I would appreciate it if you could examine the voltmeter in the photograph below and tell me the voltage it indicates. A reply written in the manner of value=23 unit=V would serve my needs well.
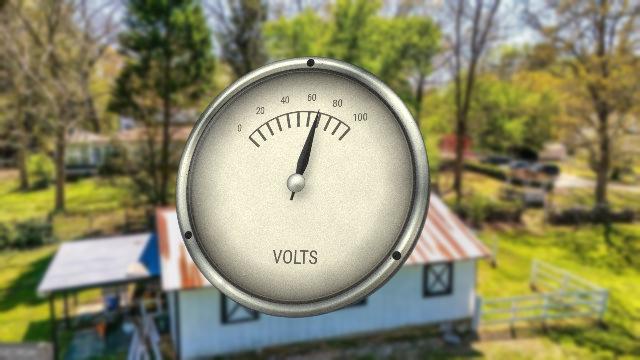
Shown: value=70 unit=V
